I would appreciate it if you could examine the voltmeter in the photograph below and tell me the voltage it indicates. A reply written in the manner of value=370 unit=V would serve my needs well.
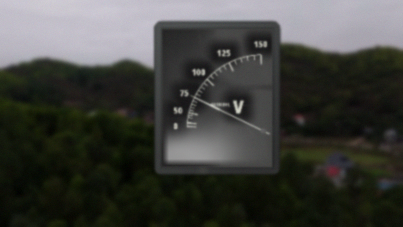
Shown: value=75 unit=V
